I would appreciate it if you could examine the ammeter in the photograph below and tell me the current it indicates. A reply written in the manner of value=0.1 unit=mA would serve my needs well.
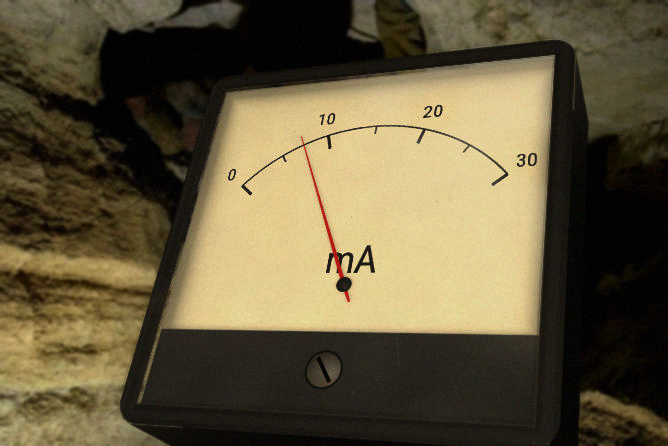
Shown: value=7.5 unit=mA
